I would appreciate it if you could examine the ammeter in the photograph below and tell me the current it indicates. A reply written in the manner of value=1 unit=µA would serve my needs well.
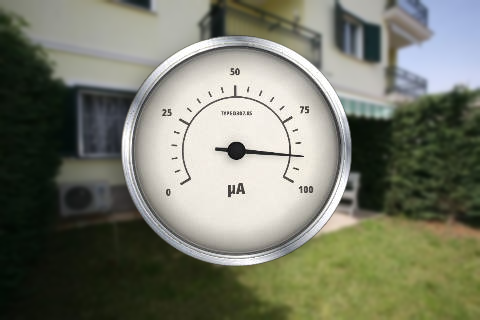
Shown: value=90 unit=µA
